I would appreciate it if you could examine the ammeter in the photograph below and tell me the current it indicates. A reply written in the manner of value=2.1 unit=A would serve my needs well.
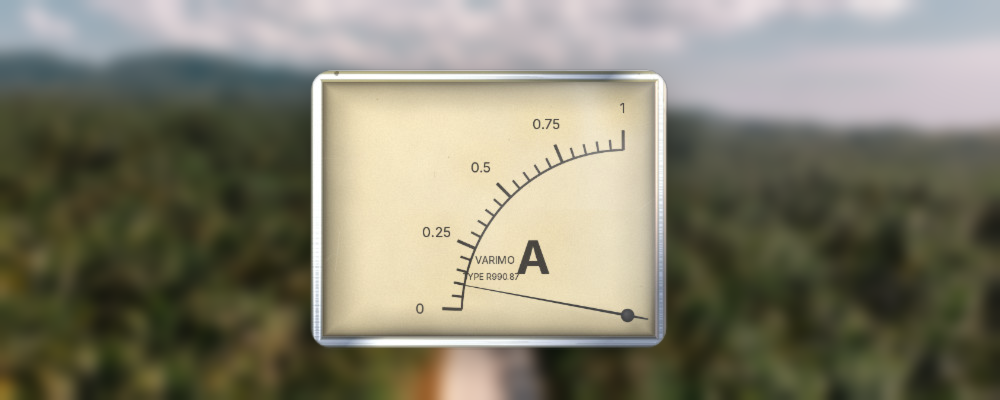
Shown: value=0.1 unit=A
